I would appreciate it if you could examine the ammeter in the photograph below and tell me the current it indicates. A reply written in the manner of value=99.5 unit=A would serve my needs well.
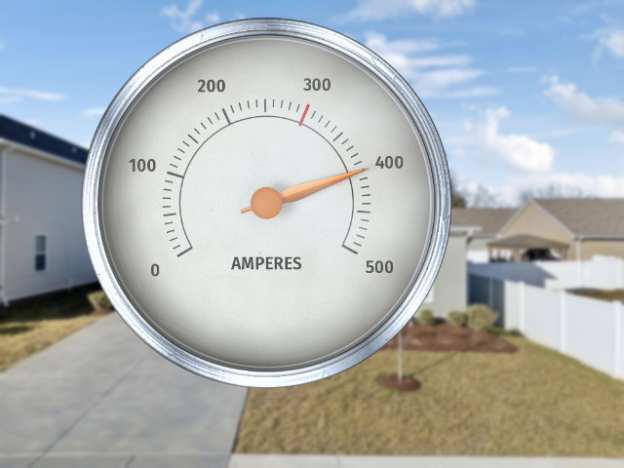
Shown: value=400 unit=A
